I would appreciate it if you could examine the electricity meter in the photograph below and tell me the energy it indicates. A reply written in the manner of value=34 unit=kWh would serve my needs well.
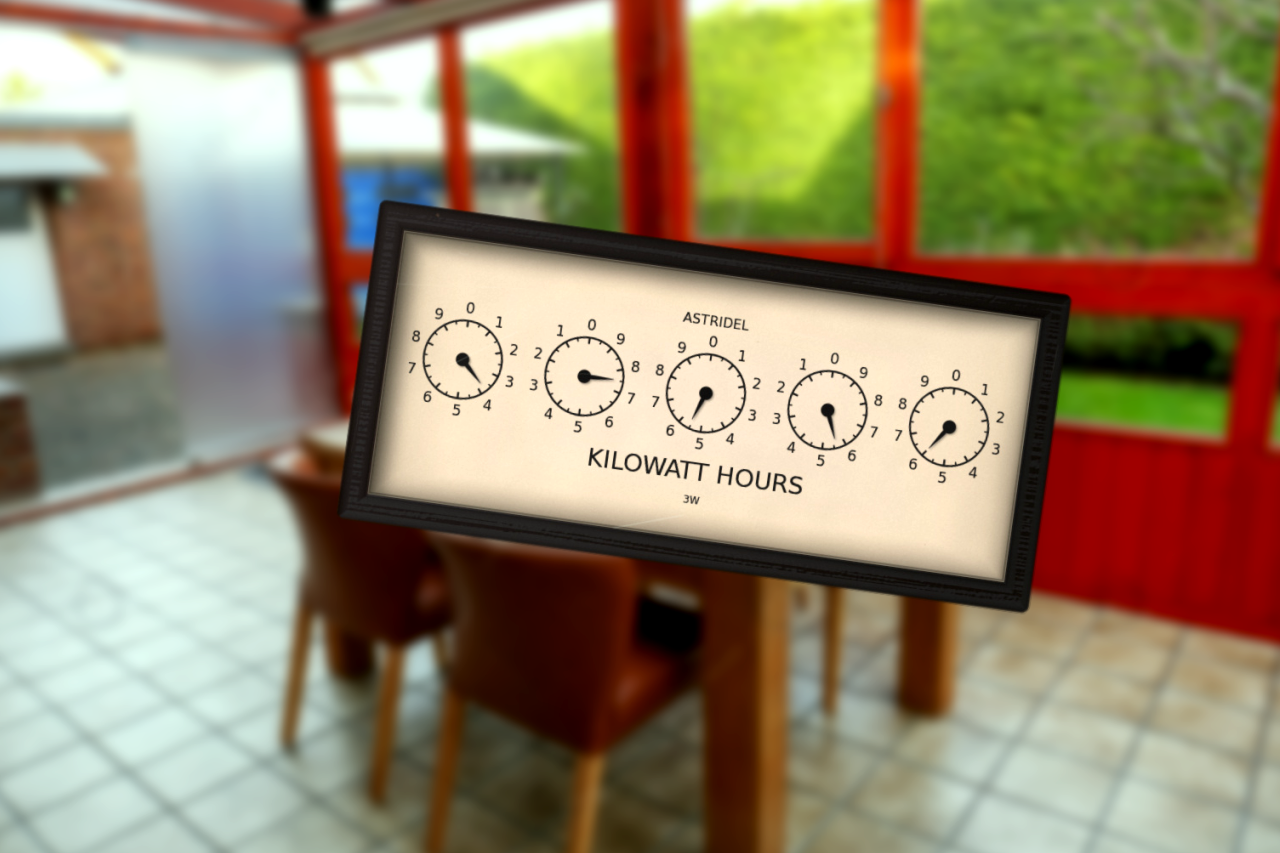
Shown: value=37556 unit=kWh
